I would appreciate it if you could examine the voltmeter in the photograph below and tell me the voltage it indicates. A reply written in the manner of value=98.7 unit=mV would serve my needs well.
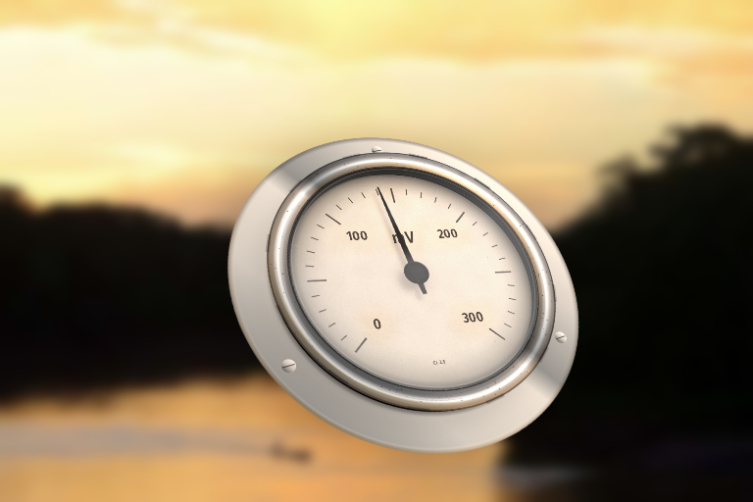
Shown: value=140 unit=mV
